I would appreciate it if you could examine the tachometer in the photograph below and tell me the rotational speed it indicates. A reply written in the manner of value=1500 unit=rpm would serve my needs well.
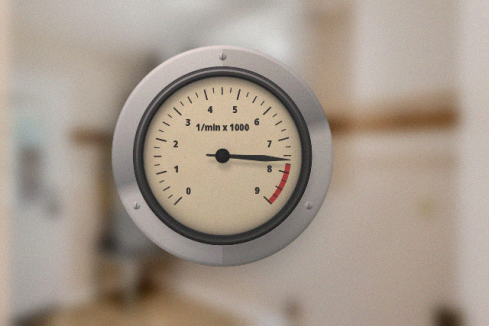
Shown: value=7625 unit=rpm
